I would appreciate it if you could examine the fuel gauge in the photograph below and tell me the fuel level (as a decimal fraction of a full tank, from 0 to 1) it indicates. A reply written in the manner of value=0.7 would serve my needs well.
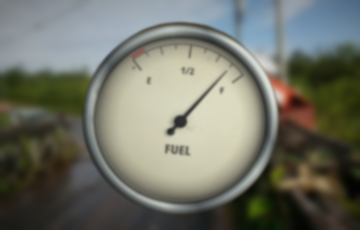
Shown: value=0.875
